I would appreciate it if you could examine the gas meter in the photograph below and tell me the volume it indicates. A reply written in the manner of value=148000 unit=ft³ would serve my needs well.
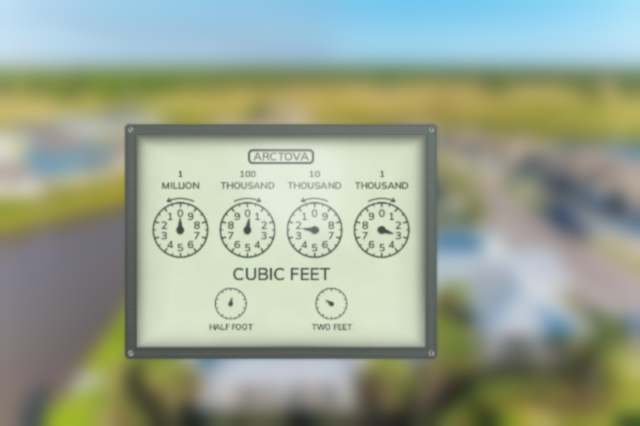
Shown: value=2300 unit=ft³
